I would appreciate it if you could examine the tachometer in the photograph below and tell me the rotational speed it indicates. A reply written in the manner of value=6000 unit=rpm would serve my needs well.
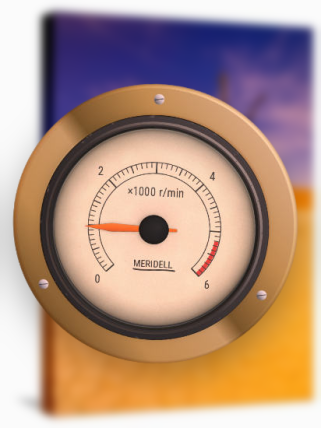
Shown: value=1000 unit=rpm
